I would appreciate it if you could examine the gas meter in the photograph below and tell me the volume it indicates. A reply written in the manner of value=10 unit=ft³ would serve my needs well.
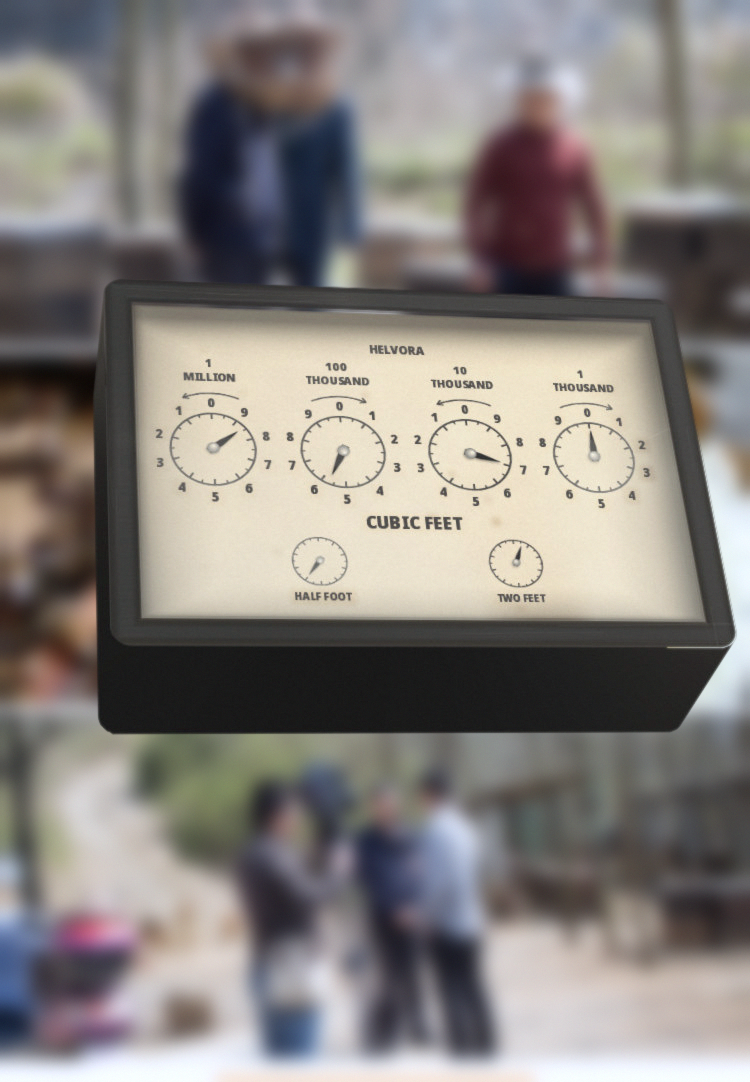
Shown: value=857000 unit=ft³
